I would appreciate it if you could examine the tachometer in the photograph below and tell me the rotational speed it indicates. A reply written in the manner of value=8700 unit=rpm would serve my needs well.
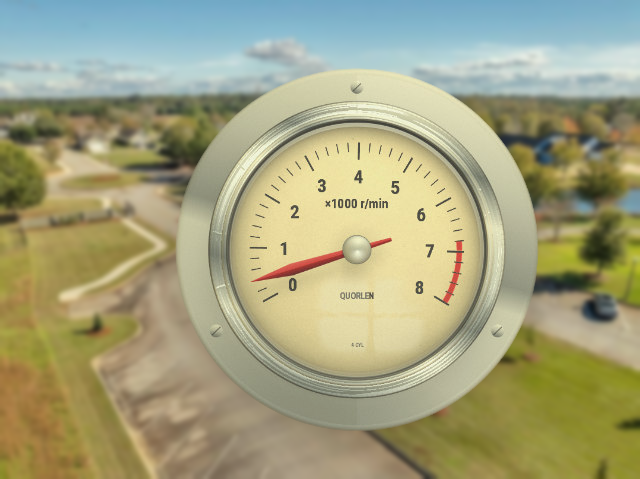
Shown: value=400 unit=rpm
